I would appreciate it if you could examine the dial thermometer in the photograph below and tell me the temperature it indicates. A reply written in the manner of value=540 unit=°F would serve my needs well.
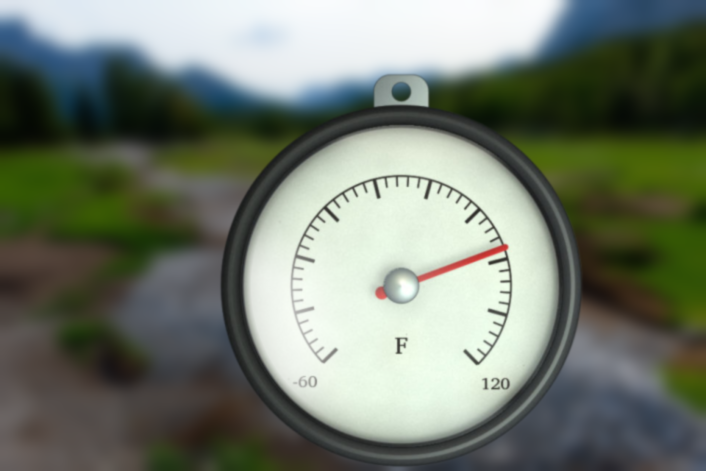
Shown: value=76 unit=°F
